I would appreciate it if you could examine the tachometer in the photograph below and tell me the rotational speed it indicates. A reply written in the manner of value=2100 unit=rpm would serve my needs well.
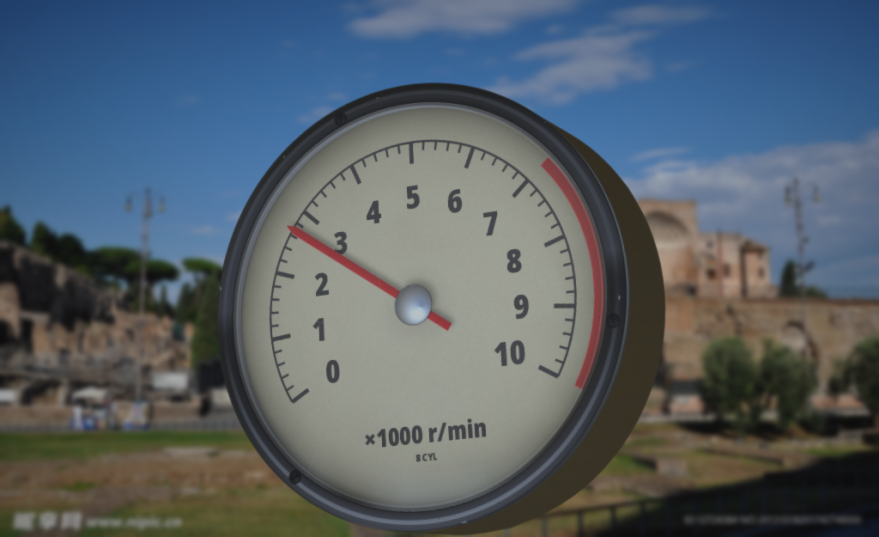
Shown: value=2700 unit=rpm
